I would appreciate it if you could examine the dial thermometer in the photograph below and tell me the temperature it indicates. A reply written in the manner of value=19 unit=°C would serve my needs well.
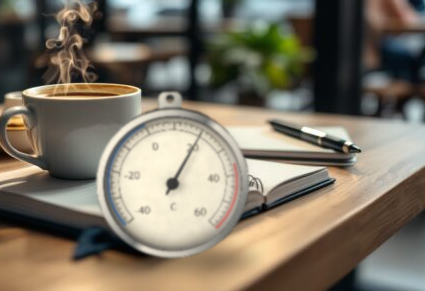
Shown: value=20 unit=°C
